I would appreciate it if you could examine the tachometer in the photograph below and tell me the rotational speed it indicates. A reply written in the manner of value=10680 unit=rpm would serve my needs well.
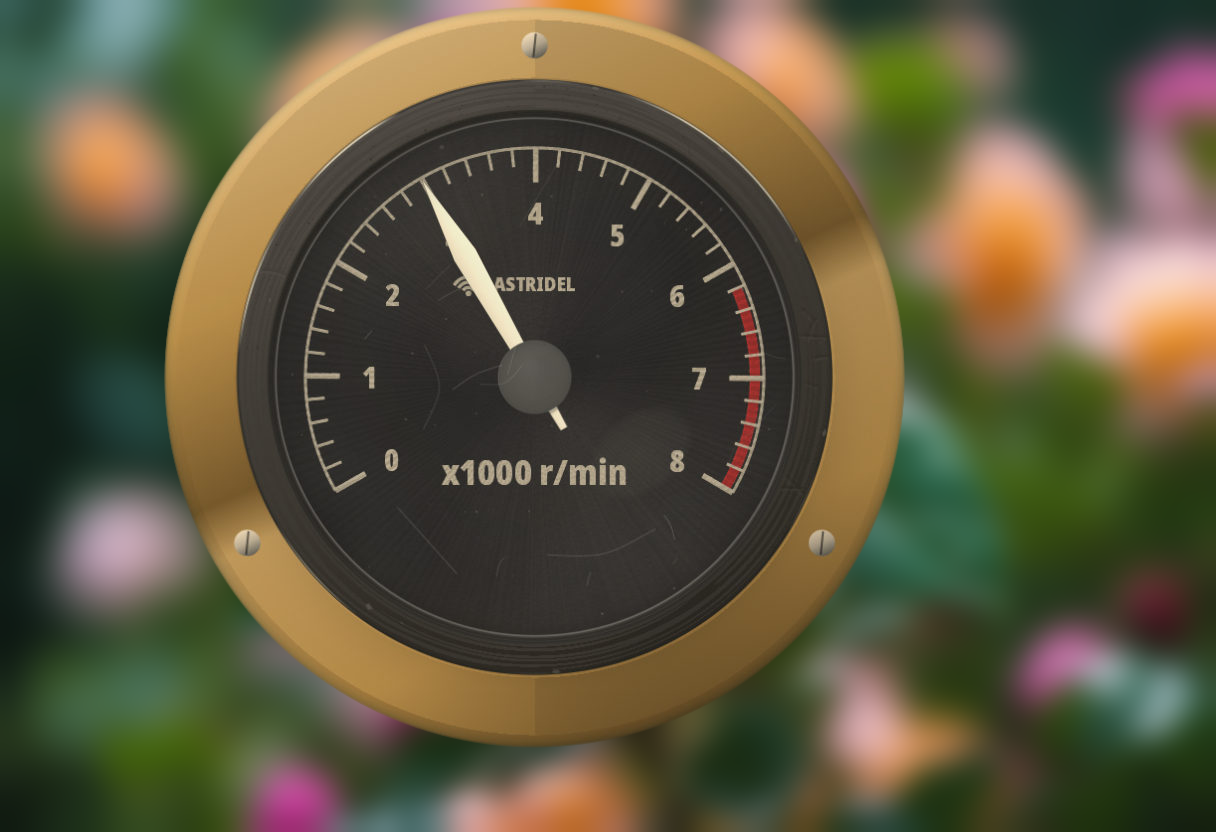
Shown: value=3000 unit=rpm
